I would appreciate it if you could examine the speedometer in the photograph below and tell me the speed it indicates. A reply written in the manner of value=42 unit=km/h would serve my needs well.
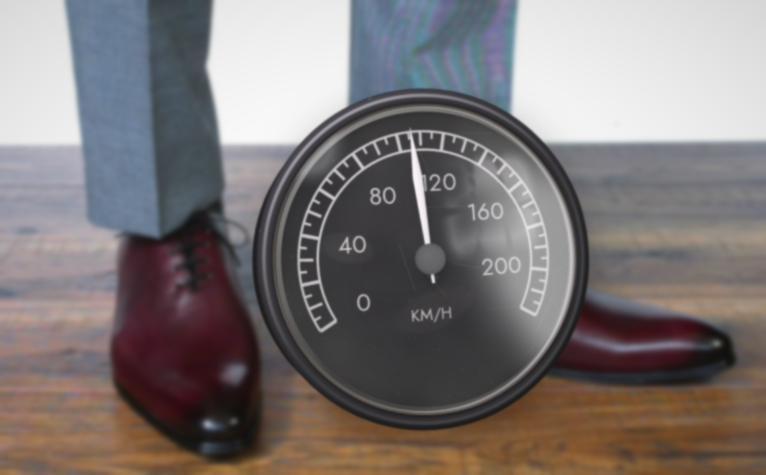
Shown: value=105 unit=km/h
